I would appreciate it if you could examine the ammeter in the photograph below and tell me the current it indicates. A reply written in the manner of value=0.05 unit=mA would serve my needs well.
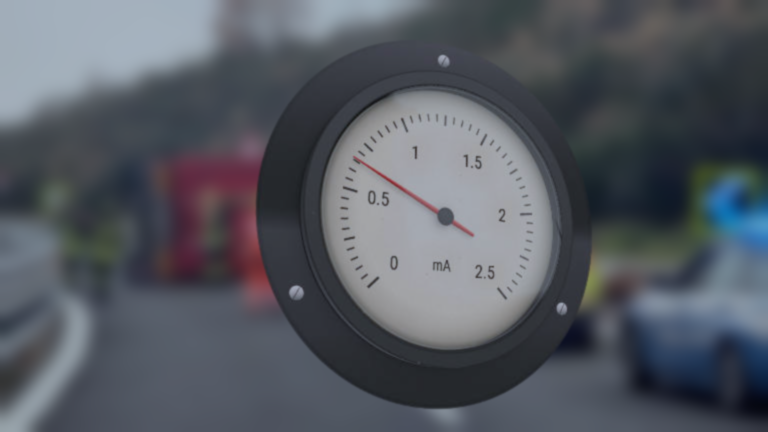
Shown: value=0.65 unit=mA
